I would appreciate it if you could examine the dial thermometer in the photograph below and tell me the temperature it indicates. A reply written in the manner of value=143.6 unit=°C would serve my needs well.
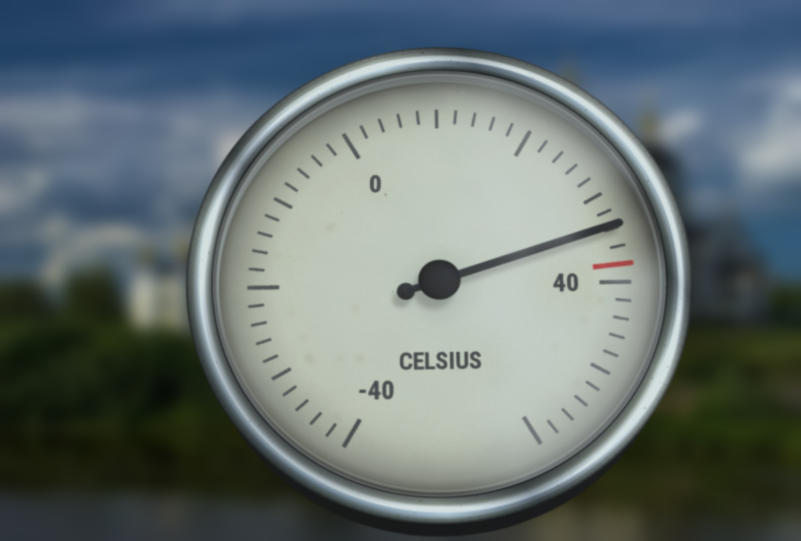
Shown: value=34 unit=°C
